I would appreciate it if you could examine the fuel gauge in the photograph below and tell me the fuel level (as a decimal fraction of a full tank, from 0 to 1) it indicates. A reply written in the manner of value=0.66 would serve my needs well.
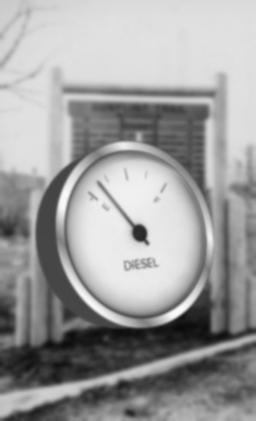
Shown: value=0.125
